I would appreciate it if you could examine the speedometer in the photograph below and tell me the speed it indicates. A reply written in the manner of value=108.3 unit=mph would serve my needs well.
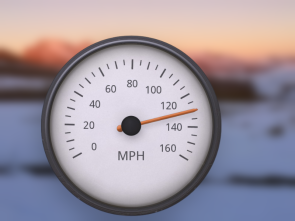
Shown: value=130 unit=mph
